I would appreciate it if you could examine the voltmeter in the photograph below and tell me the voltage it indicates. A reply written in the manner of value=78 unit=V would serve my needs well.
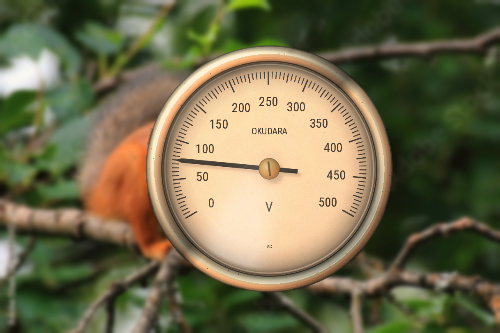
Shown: value=75 unit=V
